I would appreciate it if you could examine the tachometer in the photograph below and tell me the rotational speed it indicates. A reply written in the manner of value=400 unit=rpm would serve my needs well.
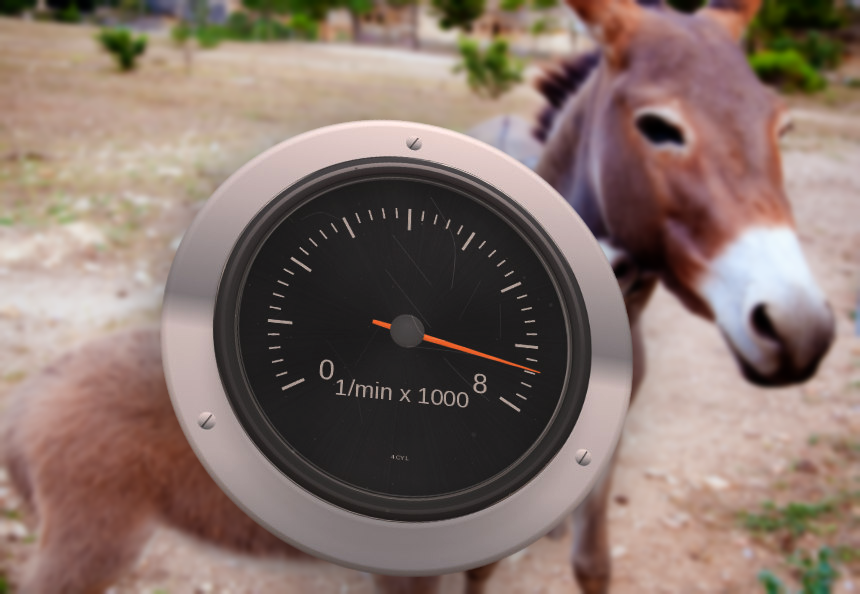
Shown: value=7400 unit=rpm
